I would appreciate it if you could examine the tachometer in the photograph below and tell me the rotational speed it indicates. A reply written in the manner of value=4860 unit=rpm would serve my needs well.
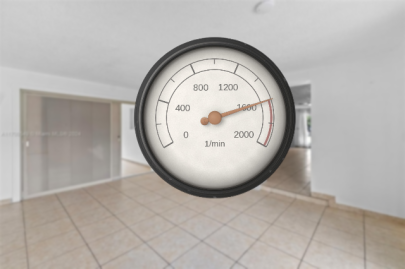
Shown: value=1600 unit=rpm
